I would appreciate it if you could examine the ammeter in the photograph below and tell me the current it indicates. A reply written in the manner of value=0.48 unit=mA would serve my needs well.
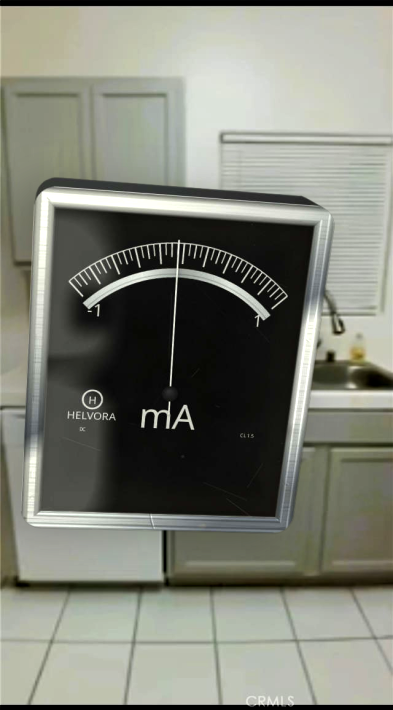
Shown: value=-0.05 unit=mA
